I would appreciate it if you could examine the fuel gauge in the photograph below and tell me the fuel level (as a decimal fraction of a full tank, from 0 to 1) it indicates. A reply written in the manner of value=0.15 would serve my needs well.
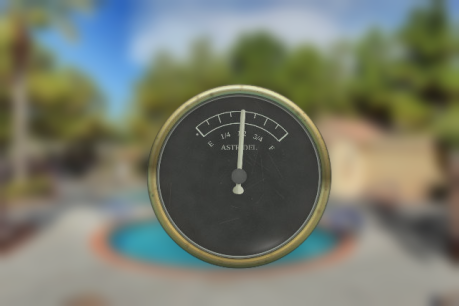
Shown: value=0.5
